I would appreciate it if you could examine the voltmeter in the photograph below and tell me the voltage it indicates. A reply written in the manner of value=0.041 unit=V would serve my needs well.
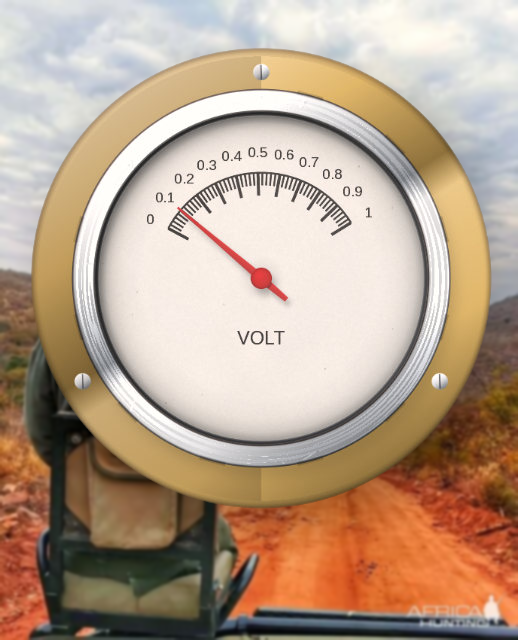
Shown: value=0.1 unit=V
